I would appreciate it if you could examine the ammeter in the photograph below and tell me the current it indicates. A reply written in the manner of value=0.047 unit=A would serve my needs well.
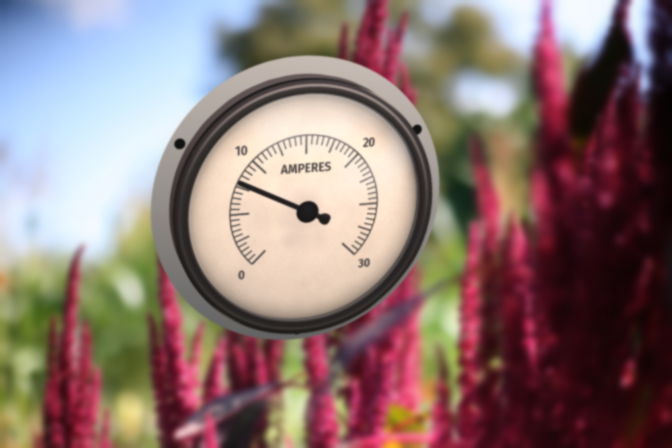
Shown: value=8 unit=A
